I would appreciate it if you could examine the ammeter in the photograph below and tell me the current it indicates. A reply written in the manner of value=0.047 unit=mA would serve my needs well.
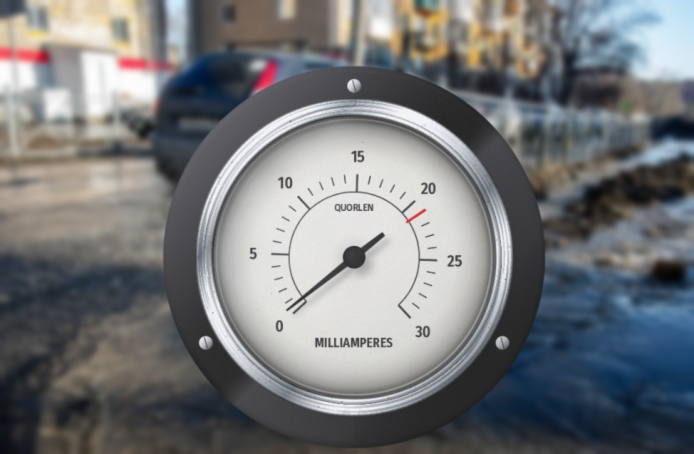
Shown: value=0.5 unit=mA
